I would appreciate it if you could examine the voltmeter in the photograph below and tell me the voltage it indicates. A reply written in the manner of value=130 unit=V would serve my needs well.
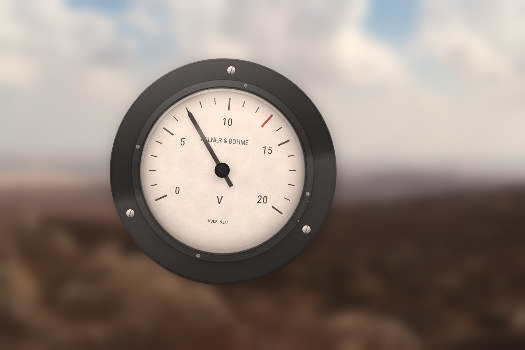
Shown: value=7 unit=V
